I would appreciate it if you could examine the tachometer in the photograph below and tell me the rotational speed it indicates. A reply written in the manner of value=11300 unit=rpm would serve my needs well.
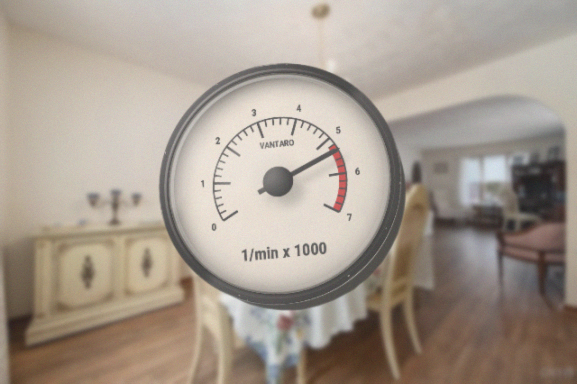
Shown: value=5400 unit=rpm
